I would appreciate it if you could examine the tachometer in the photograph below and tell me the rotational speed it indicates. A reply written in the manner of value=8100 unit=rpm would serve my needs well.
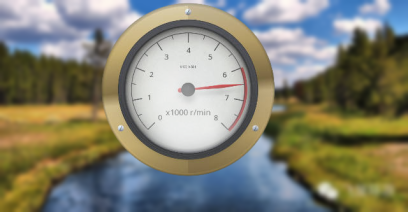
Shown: value=6500 unit=rpm
